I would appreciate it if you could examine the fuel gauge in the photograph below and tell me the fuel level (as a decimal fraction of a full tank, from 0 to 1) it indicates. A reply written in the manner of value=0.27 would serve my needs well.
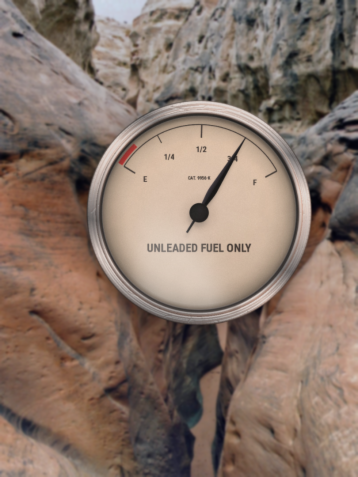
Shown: value=0.75
